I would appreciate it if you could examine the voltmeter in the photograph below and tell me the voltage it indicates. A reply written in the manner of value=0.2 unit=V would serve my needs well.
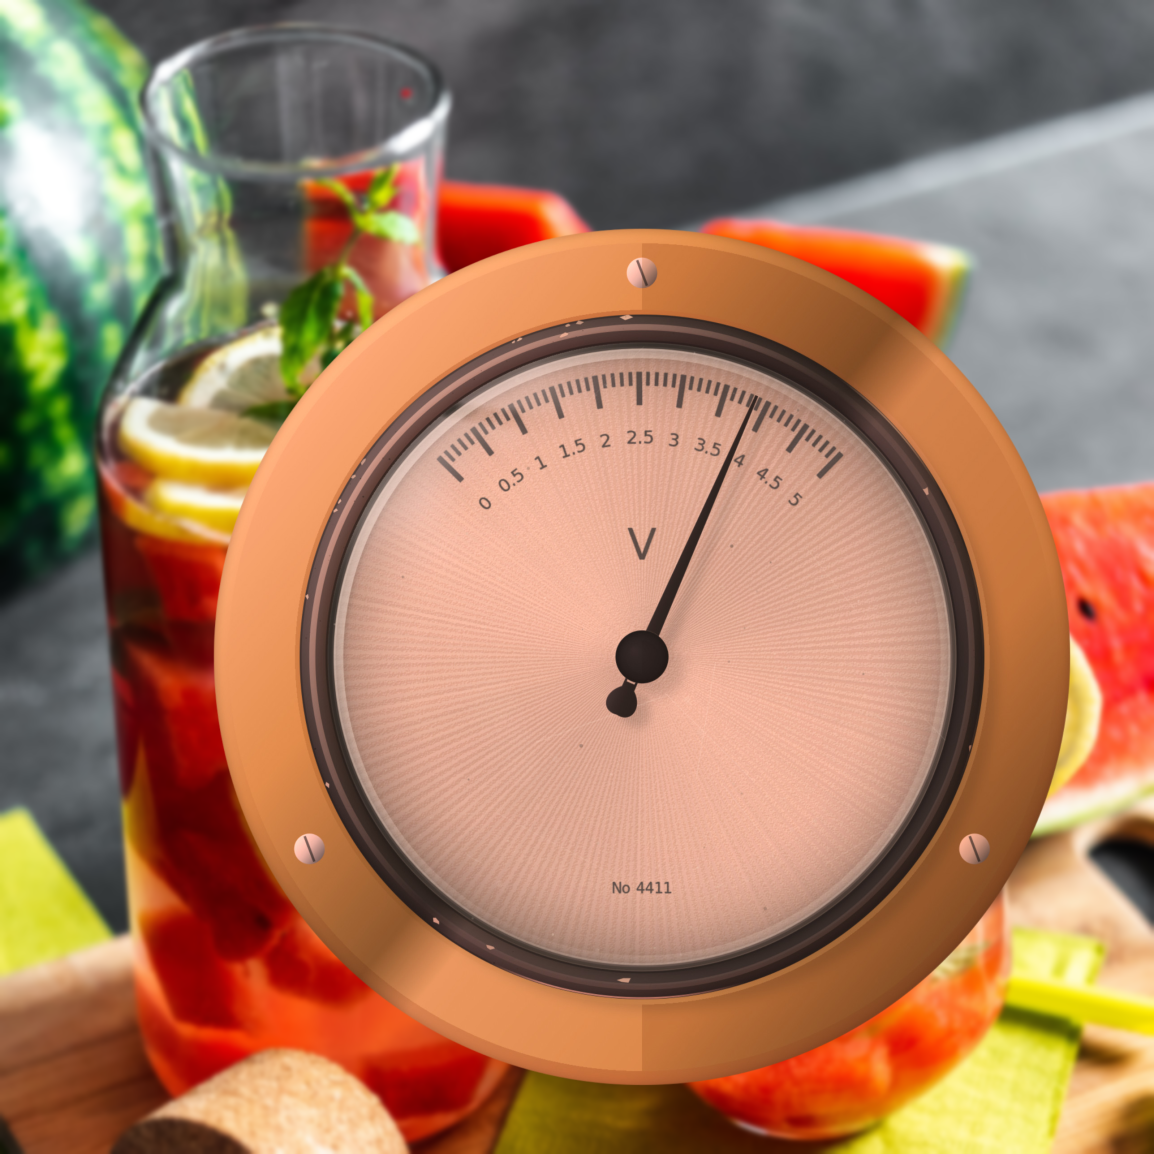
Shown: value=3.85 unit=V
